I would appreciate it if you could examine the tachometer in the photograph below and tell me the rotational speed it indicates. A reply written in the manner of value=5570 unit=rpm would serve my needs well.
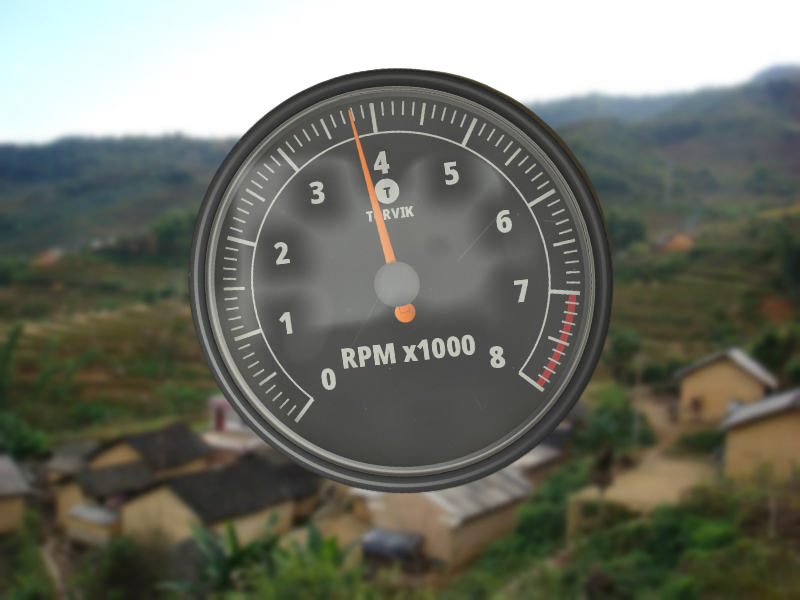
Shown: value=3800 unit=rpm
